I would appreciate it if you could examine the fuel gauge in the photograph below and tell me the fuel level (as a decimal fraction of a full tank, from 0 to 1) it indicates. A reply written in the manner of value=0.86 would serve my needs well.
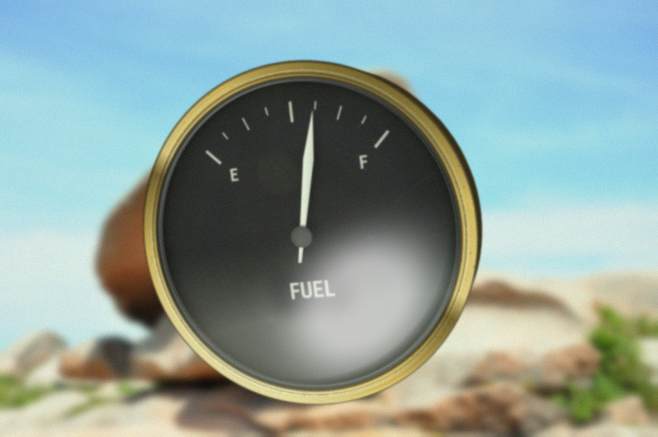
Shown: value=0.625
